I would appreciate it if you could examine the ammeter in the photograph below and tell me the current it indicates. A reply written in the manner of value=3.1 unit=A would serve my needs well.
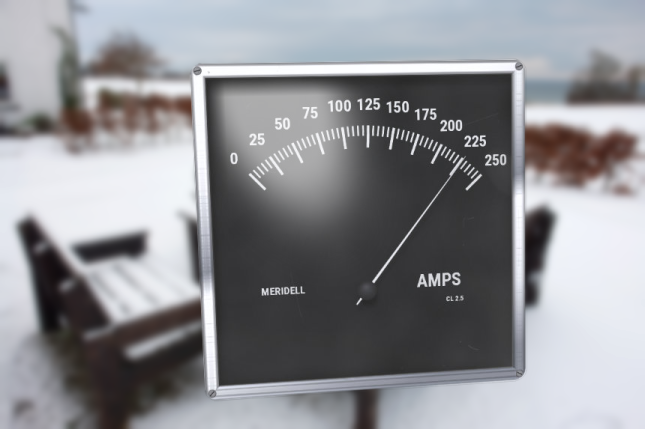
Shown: value=225 unit=A
